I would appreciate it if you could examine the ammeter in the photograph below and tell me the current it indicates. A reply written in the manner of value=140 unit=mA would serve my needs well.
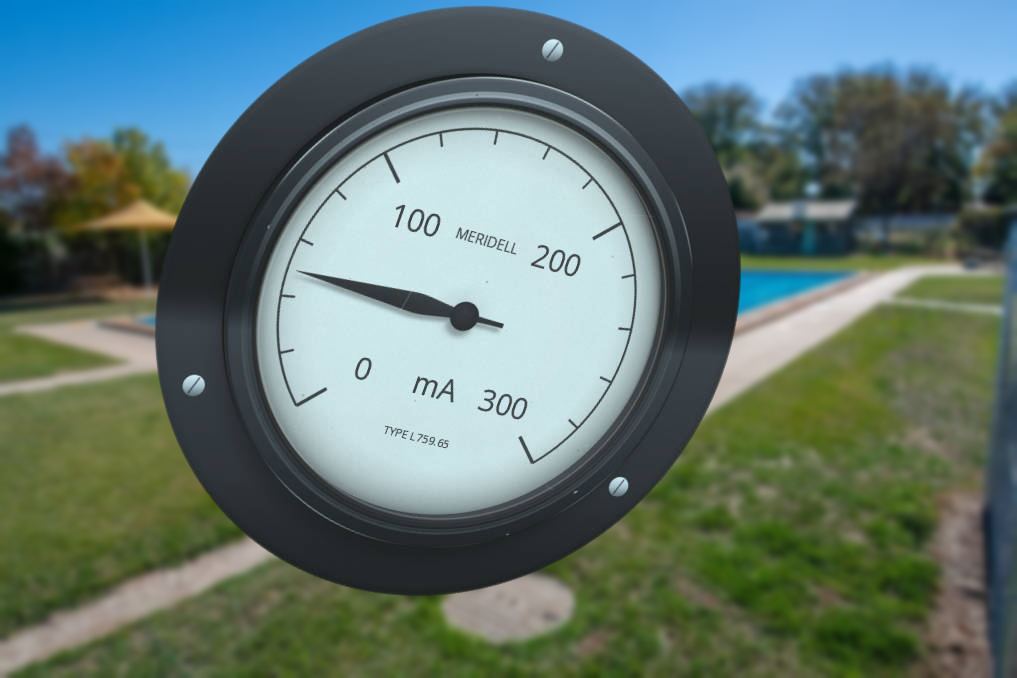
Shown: value=50 unit=mA
